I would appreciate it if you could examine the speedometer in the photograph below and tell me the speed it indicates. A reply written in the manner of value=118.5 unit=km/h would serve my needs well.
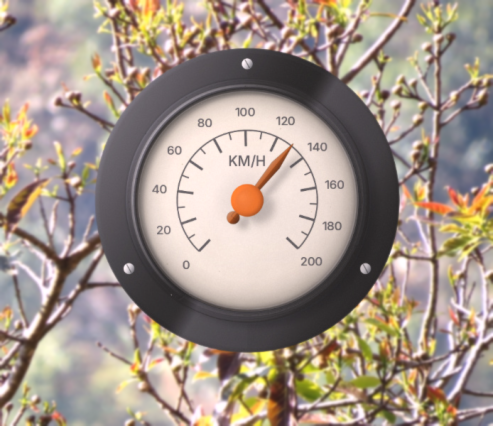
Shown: value=130 unit=km/h
